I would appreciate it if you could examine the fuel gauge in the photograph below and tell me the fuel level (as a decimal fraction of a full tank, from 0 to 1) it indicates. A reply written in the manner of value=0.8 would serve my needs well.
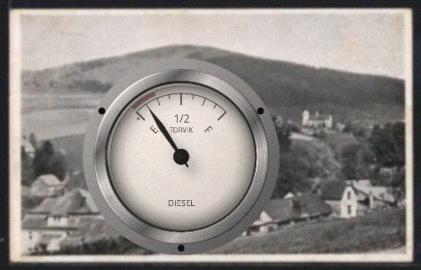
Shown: value=0.125
